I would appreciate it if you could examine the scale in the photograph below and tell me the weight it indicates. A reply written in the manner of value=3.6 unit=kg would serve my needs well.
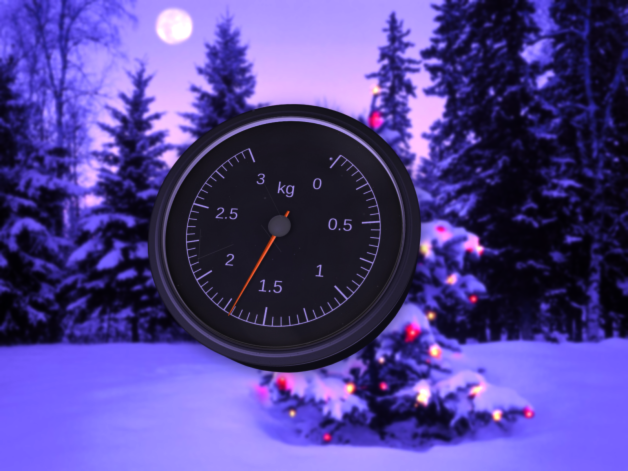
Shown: value=1.7 unit=kg
